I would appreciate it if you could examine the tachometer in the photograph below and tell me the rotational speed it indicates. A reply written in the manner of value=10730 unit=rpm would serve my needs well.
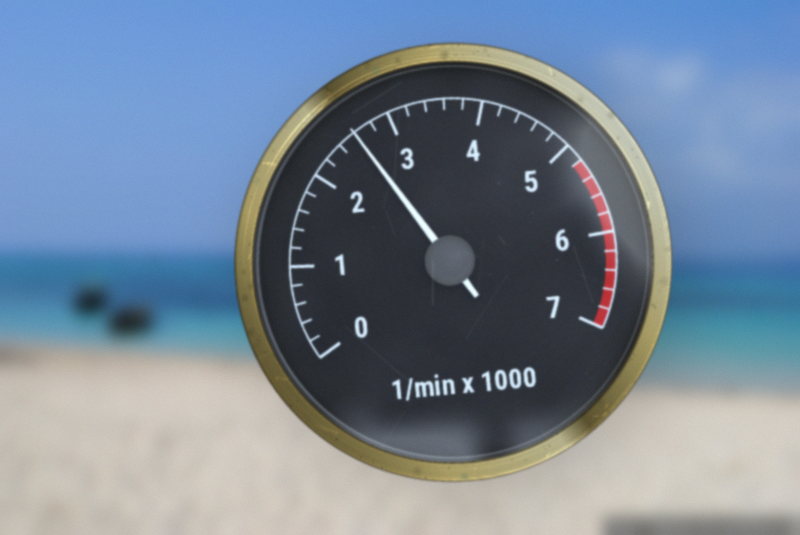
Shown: value=2600 unit=rpm
